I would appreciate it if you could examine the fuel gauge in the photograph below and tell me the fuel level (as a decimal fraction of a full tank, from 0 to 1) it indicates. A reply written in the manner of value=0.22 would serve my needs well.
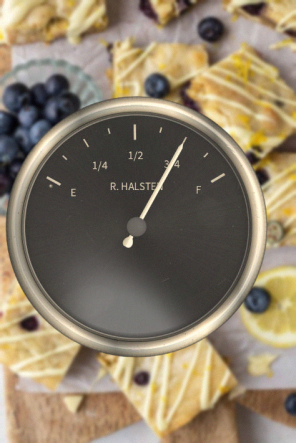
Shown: value=0.75
